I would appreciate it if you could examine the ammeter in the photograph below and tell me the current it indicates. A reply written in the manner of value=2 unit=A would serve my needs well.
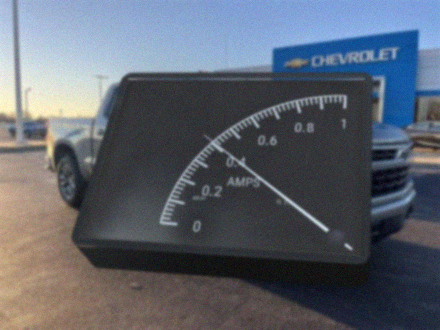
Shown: value=0.4 unit=A
